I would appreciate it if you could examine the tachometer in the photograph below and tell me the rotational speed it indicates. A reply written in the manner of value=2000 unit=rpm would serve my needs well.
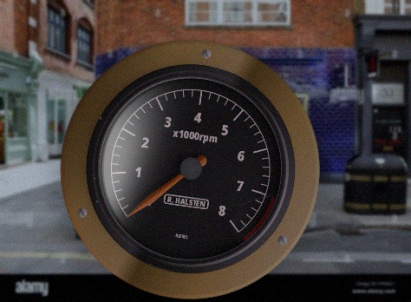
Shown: value=0 unit=rpm
